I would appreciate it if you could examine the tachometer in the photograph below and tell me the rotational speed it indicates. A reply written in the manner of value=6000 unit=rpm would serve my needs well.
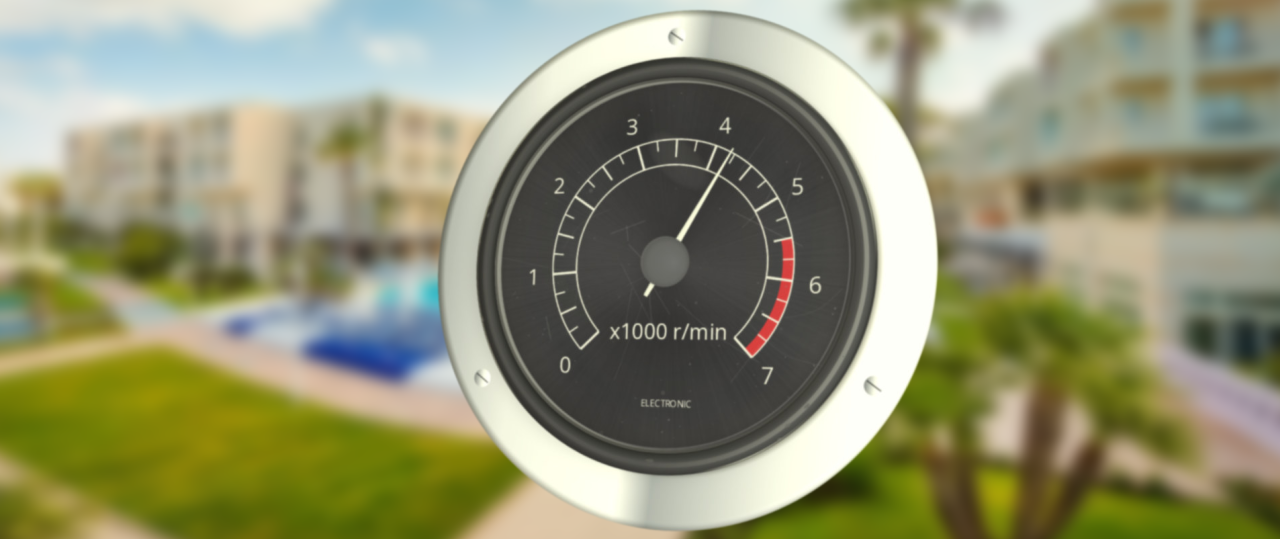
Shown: value=4250 unit=rpm
